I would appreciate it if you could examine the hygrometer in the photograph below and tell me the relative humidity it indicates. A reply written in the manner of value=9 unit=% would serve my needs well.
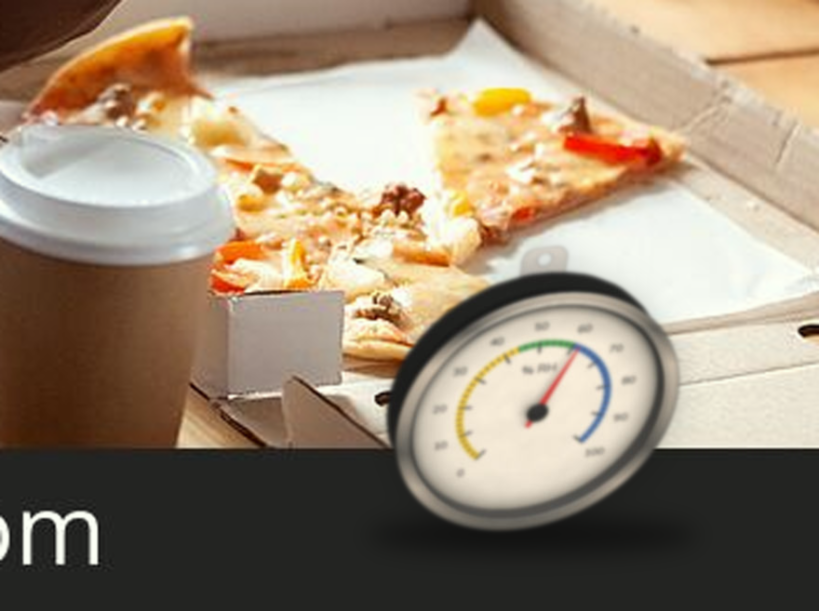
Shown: value=60 unit=%
